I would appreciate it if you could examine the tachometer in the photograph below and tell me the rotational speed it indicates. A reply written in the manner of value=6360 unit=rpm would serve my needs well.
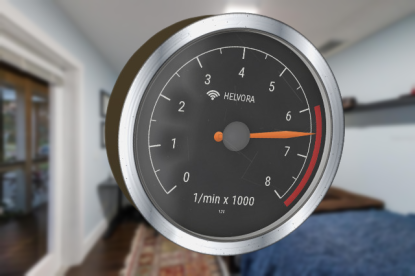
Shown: value=6500 unit=rpm
